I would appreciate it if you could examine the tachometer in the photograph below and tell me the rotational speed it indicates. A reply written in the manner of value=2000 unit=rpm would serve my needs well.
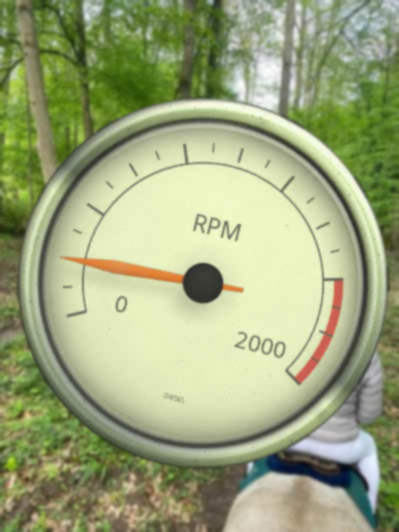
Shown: value=200 unit=rpm
